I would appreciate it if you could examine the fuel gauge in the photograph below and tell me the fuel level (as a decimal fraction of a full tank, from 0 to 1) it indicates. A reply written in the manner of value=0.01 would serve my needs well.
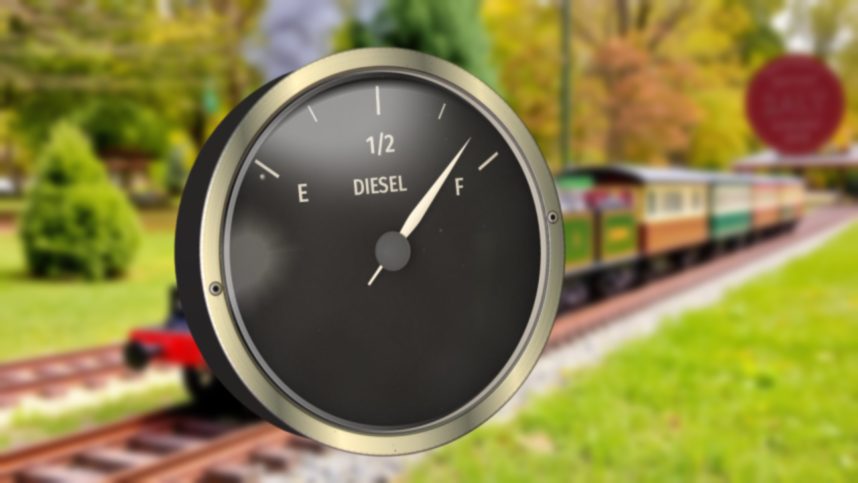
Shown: value=0.875
